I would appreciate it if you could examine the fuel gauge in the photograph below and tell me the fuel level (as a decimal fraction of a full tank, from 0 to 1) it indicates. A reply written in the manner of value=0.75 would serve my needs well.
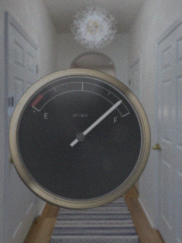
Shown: value=0.875
